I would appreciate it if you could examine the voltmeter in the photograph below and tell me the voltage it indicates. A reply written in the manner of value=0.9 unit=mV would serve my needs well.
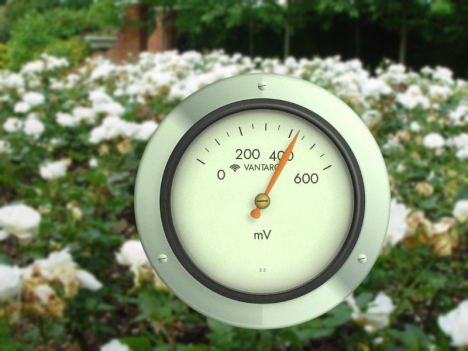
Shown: value=425 unit=mV
